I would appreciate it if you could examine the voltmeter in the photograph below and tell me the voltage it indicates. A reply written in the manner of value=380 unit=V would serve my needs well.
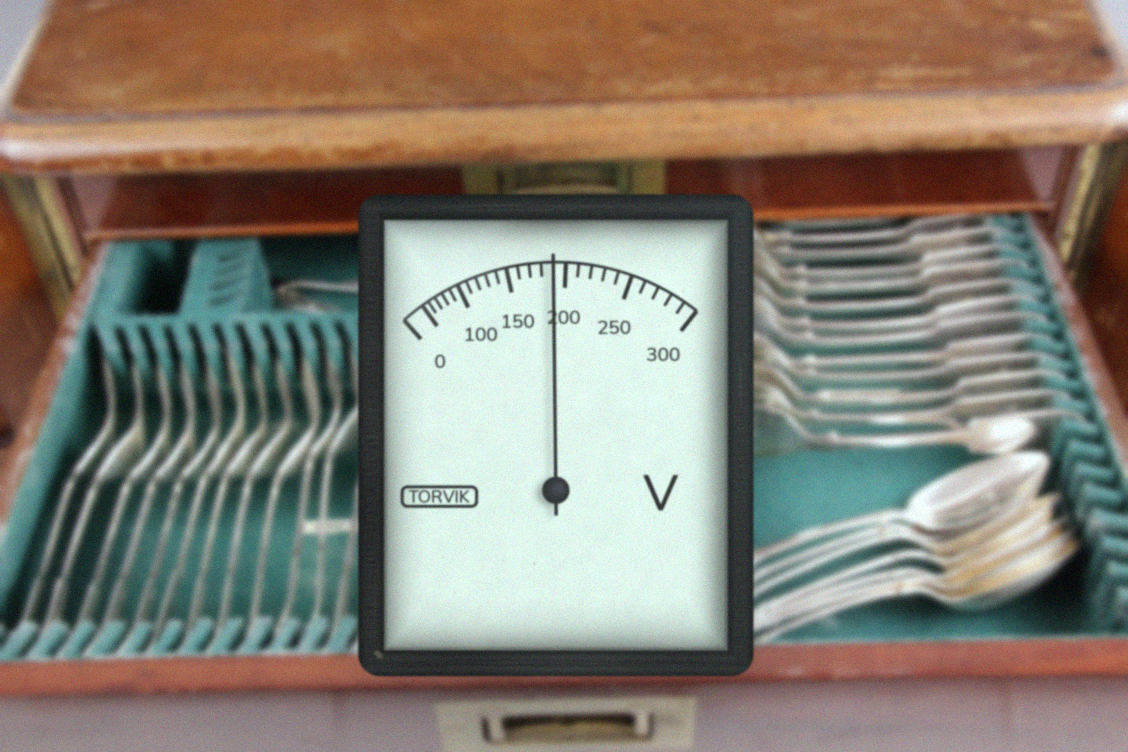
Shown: value=190 unit=V
